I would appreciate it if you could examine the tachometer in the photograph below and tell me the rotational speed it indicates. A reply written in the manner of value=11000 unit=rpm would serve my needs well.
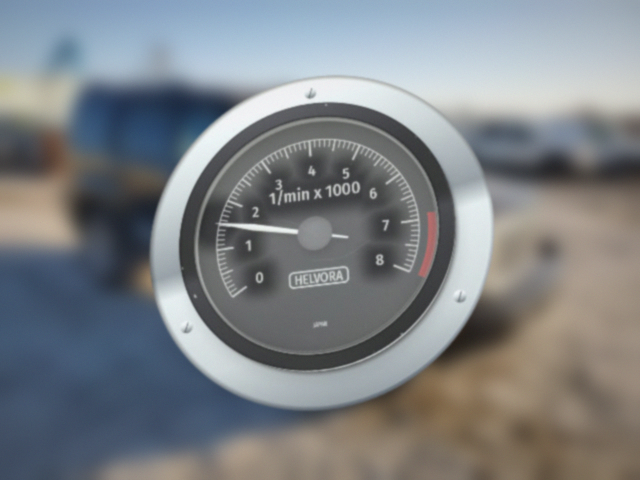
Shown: value=1500 unit=rpm
